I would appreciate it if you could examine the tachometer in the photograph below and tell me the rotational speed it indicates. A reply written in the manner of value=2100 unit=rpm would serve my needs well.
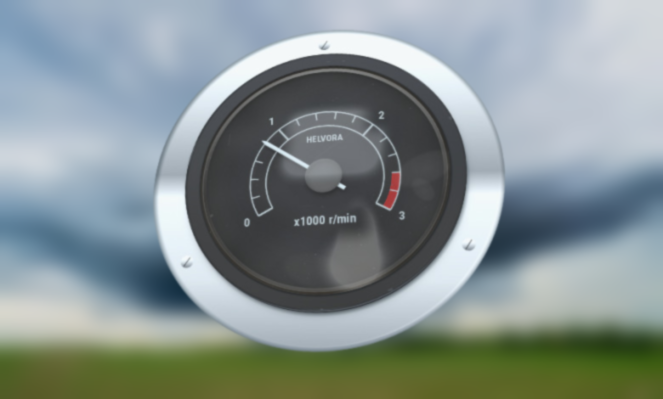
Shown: value=800 unit=rpm
